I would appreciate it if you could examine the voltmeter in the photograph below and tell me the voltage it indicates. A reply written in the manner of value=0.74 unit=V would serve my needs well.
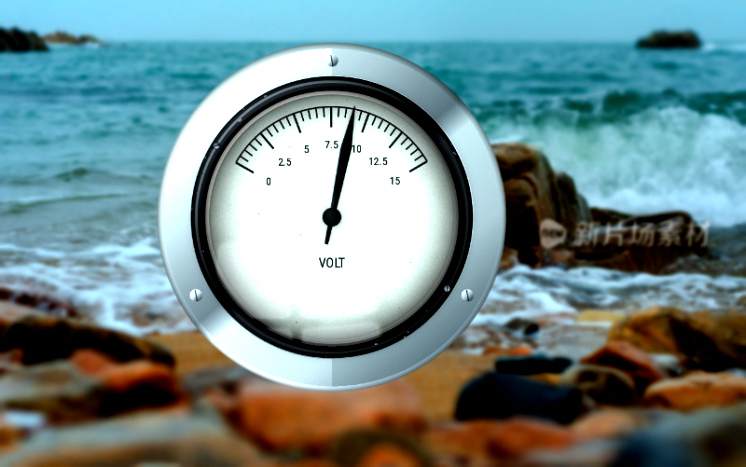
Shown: value=9 unit=V
